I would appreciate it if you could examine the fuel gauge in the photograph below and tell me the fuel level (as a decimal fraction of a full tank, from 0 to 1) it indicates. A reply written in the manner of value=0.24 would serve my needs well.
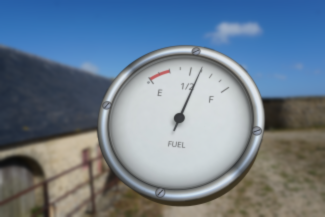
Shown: value=0.625
